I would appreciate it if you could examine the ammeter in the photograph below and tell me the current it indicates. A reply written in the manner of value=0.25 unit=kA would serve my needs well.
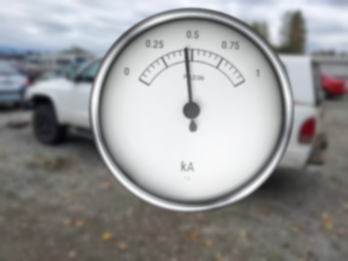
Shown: value=0.45 unit=kA
